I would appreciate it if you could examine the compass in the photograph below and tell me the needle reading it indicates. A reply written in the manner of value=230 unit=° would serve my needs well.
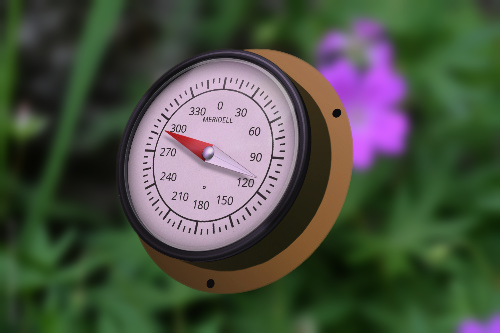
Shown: value=290 unit=°
